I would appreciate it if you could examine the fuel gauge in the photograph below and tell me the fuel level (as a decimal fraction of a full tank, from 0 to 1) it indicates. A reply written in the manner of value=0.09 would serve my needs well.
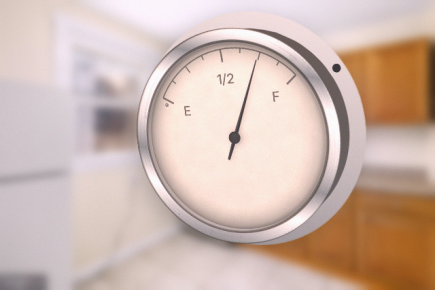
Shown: value=0.75
